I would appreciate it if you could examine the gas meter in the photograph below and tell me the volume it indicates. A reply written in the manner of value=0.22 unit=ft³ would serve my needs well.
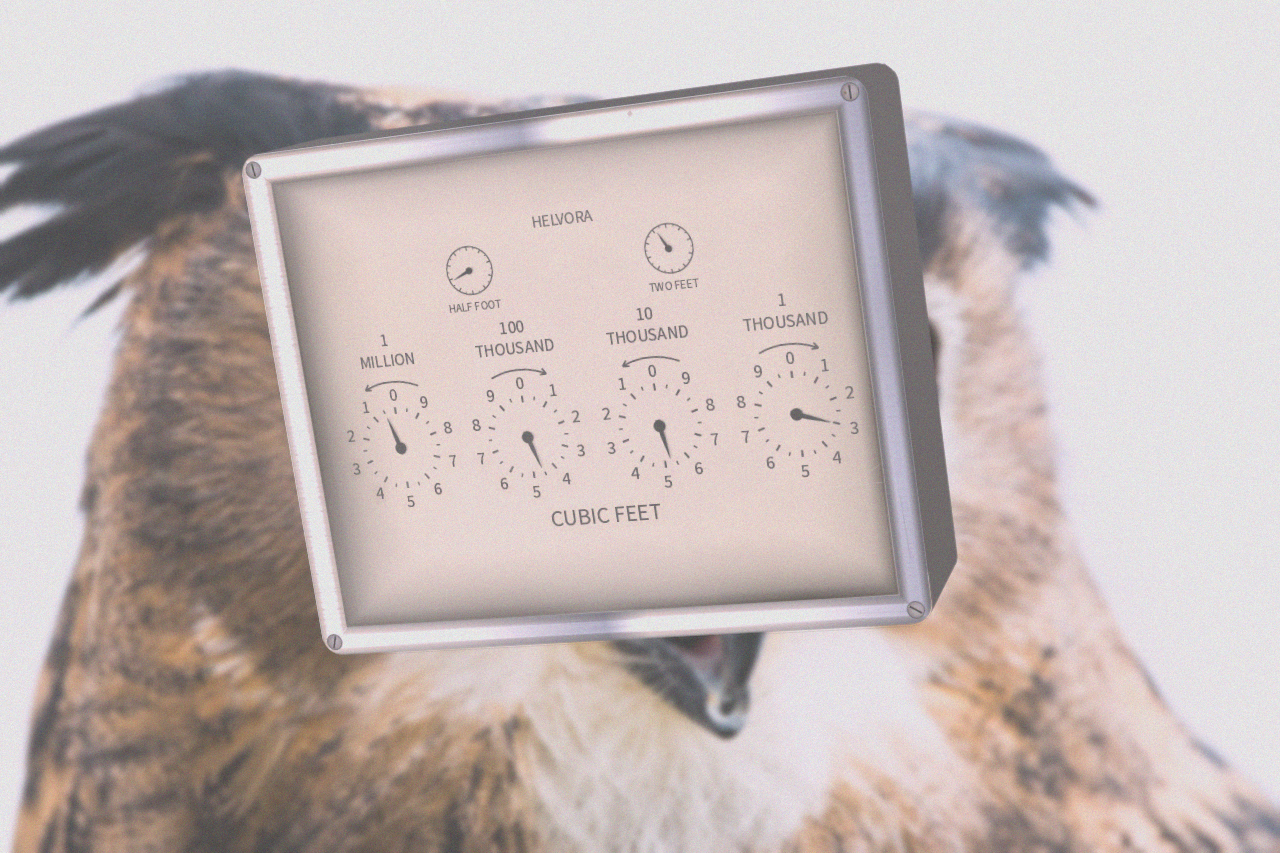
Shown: value=45300 unit=ft³
